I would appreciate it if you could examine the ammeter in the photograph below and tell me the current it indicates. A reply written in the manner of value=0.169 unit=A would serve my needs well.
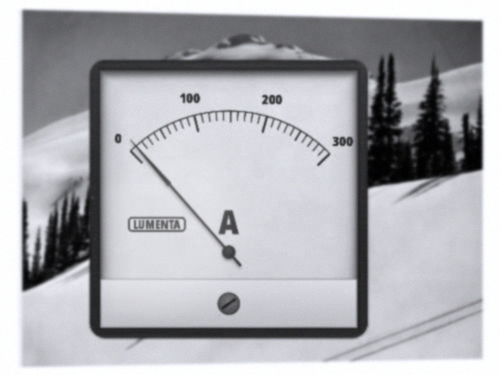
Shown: value=10 unit=A
